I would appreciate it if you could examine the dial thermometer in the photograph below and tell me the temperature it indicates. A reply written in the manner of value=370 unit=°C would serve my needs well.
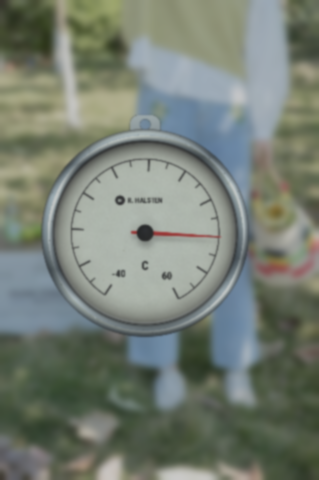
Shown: value=40 unit=°C
